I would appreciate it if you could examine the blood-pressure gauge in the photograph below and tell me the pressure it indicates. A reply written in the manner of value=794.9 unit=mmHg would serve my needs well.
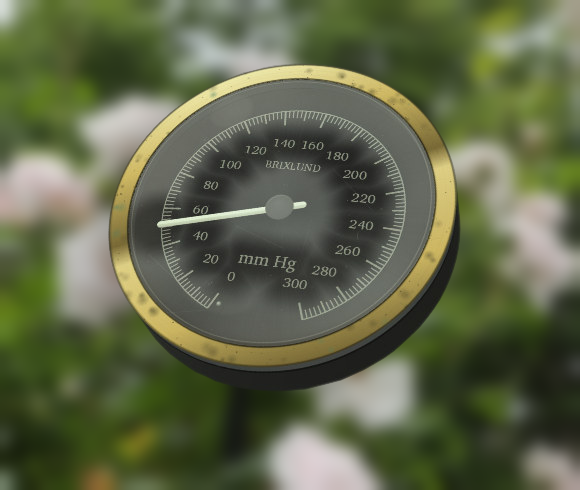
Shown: value=50 unit=mmHg
